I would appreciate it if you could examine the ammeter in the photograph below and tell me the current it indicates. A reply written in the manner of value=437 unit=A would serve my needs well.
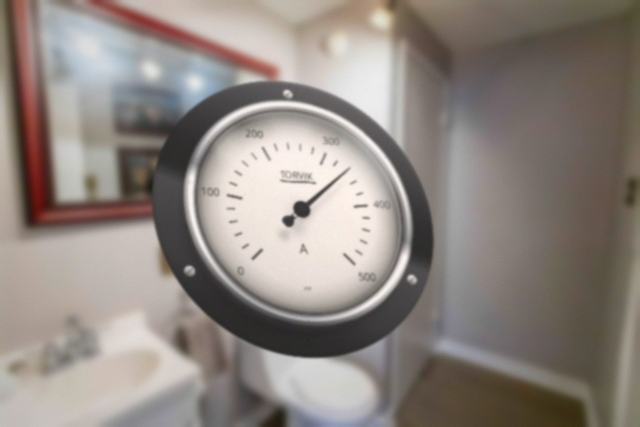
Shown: value=340 unit=A
